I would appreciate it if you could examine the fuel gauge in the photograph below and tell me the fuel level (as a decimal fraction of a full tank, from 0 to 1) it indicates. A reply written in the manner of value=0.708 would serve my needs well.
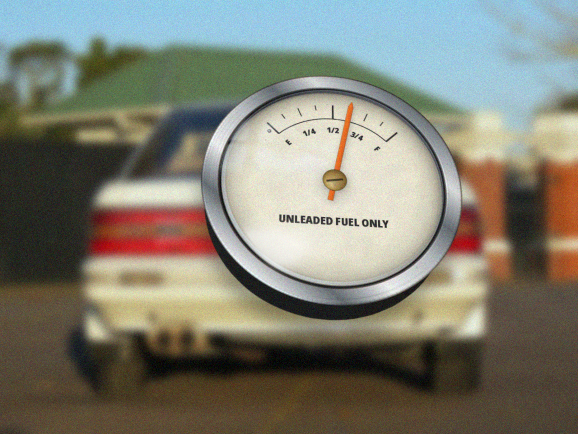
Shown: value=0.625
